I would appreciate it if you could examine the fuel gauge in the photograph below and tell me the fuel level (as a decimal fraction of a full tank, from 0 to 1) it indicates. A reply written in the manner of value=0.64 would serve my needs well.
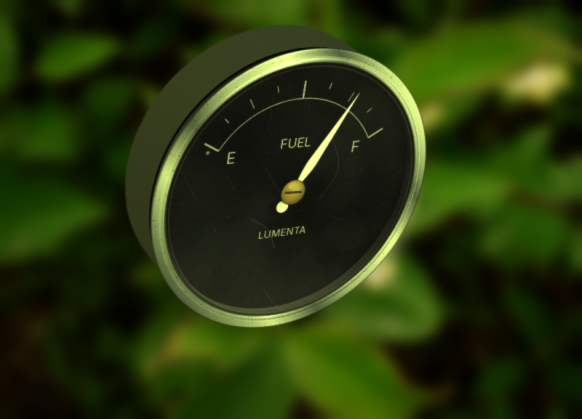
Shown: value=0.75
